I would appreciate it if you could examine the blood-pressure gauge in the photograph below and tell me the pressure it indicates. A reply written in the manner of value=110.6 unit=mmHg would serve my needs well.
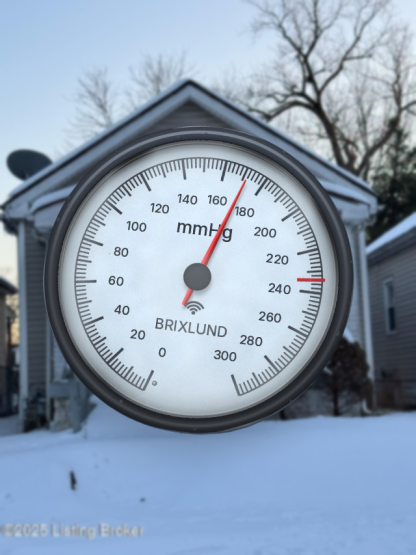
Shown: value=172 unit=mmHg
